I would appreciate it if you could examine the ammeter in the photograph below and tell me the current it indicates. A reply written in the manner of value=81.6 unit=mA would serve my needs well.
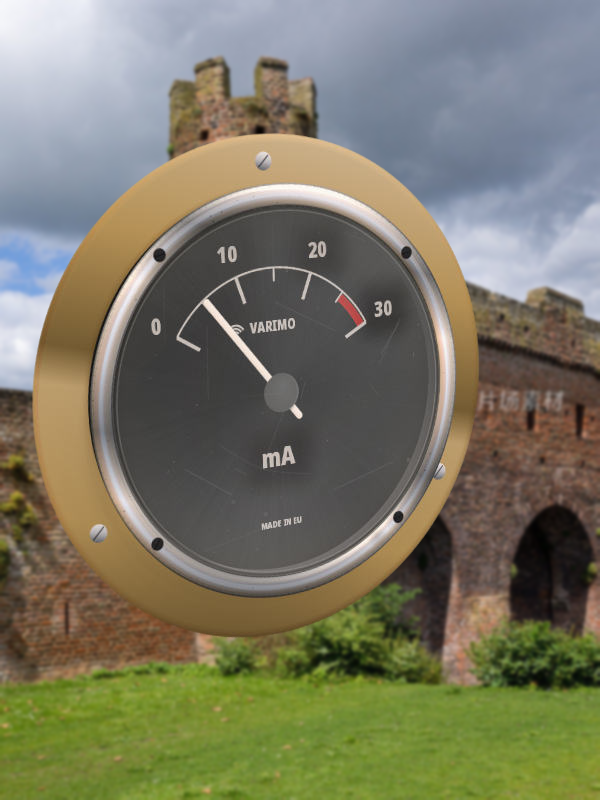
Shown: value=5 unit=mA
